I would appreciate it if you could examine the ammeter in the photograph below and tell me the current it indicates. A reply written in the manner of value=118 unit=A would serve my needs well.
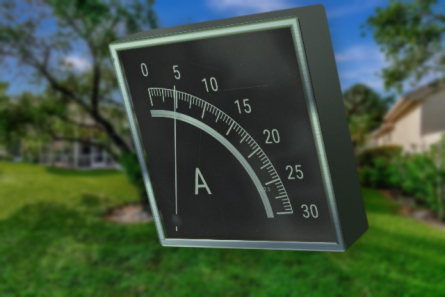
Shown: value=5 unit=A
